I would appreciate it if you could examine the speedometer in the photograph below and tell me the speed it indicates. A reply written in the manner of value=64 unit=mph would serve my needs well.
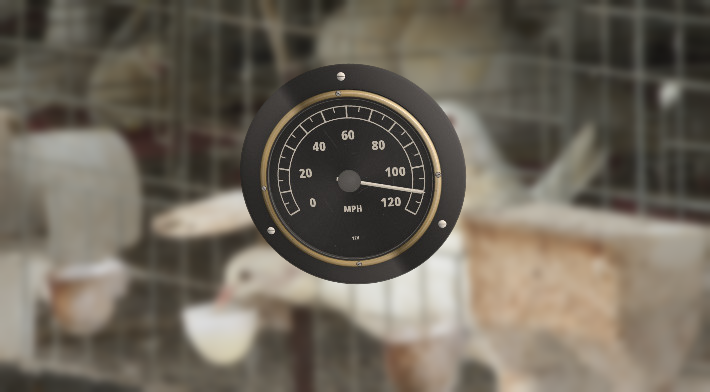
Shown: value=110 unit=mph
